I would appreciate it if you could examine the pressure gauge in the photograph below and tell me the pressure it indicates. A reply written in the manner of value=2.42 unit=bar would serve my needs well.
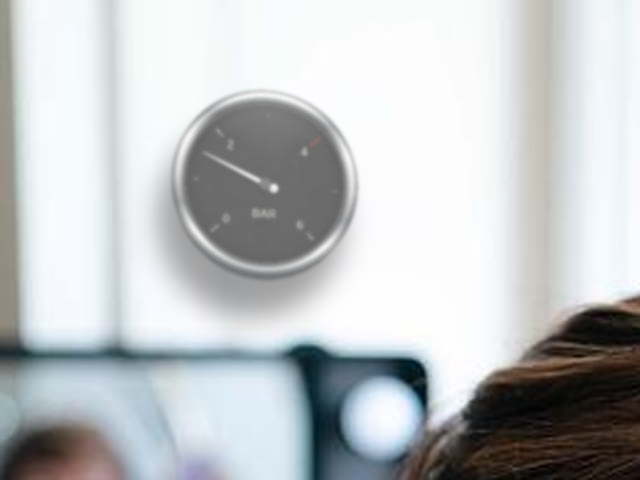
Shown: value=1.5 unit=bar
